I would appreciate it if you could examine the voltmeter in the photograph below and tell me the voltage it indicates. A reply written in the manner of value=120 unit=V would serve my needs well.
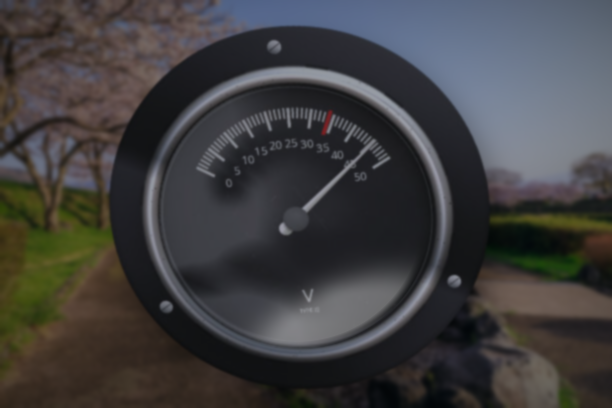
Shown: value=45 unit=V
